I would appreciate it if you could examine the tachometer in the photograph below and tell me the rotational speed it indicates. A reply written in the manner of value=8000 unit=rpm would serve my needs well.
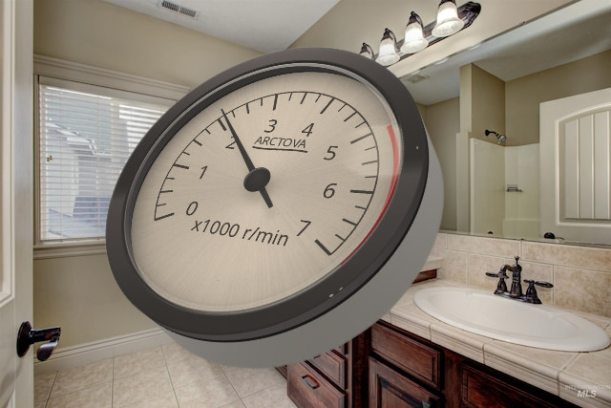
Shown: value=2125 unit=rpm
